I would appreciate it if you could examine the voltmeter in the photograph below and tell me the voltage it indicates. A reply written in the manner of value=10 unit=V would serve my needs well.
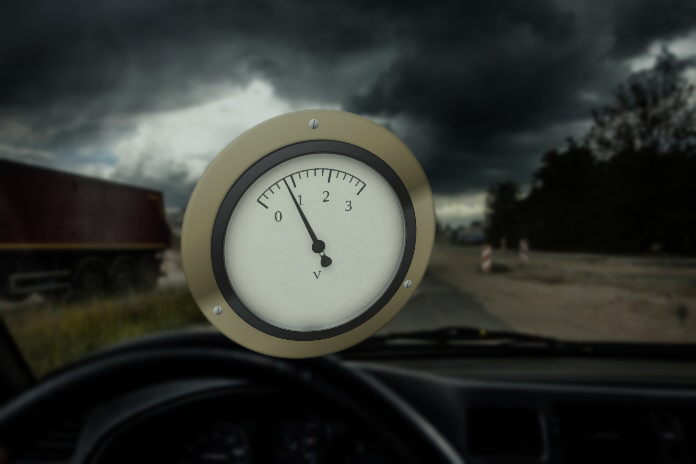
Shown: value=0.8 unit=V
